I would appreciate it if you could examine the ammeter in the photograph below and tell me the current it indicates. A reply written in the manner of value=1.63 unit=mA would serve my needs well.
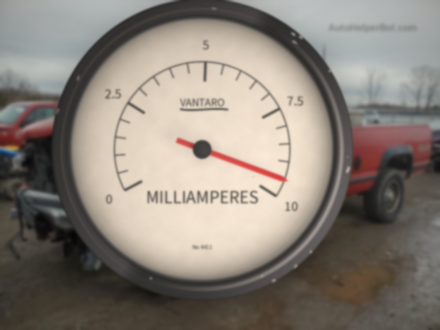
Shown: value=9.5 unit=mA
